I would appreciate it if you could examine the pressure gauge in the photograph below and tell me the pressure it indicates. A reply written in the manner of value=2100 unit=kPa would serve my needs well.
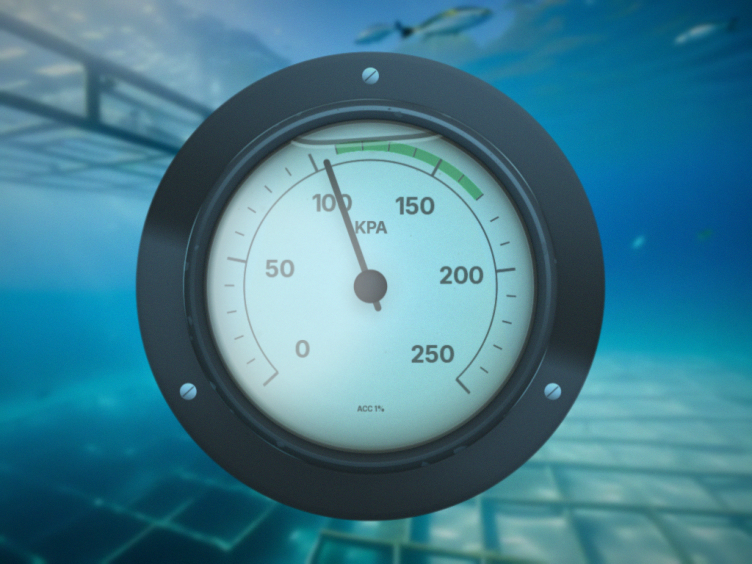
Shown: value=105 unit=kPa
